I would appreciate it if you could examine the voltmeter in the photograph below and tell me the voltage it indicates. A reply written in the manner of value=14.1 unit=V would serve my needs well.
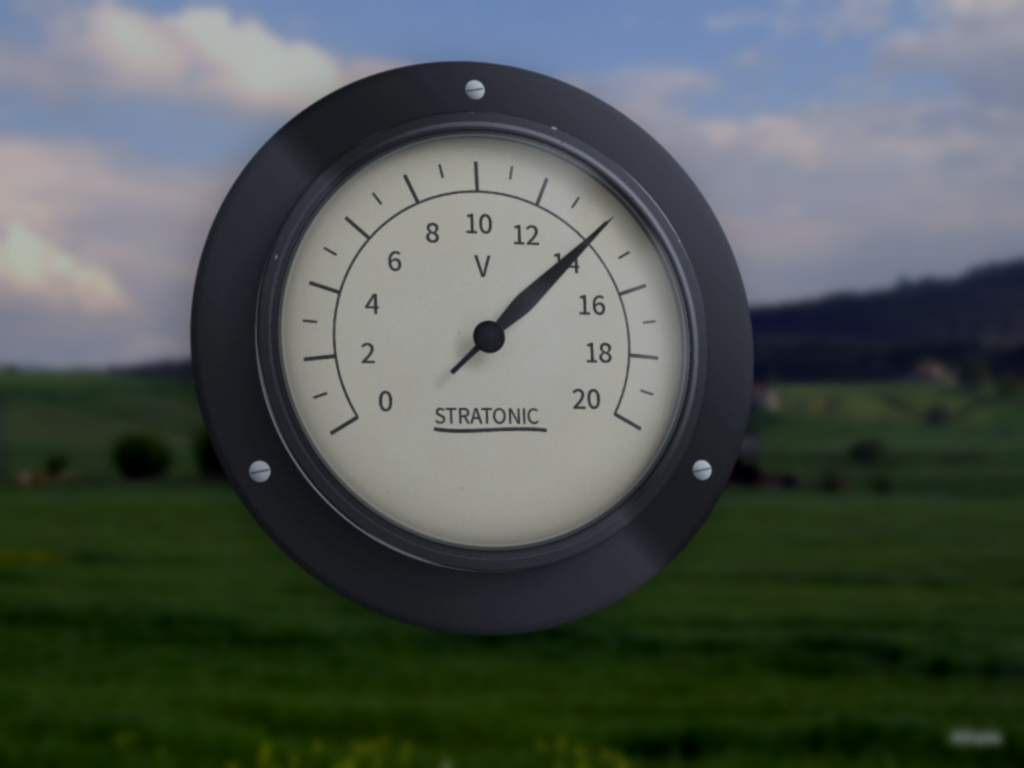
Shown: value=14 unit=V
